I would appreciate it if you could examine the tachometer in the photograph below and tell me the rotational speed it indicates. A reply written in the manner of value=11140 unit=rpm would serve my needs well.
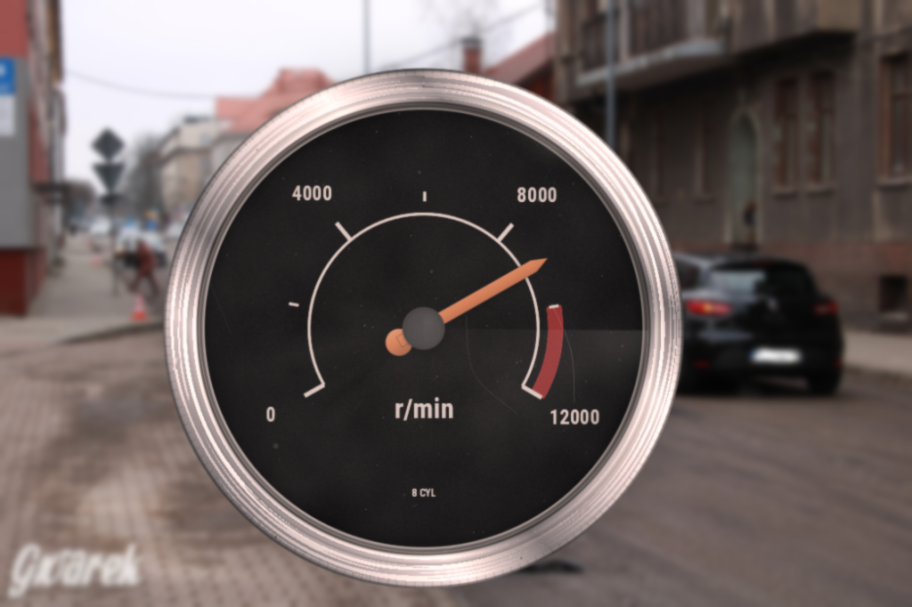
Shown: value=9000 unit=rpm
